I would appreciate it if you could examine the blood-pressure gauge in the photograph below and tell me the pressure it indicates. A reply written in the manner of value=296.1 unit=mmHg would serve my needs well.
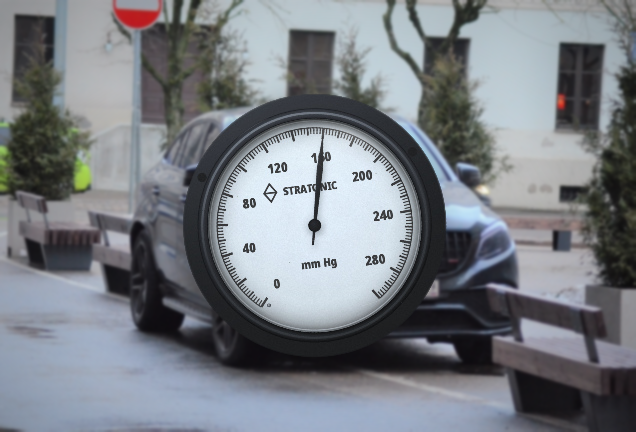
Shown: value=160 unit=mmHg
